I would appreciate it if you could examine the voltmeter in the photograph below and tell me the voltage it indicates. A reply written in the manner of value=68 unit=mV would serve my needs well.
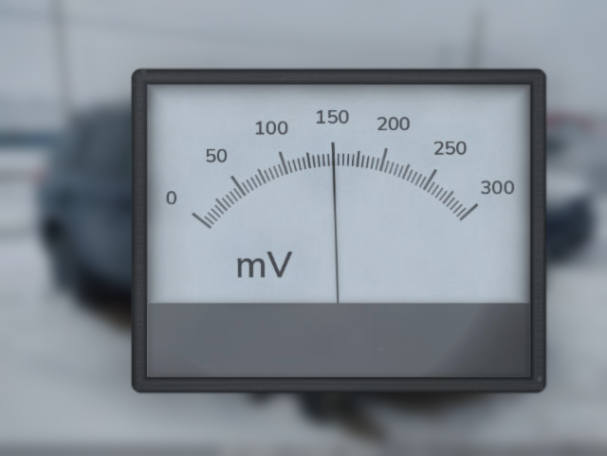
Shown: value=150 unit=mV
